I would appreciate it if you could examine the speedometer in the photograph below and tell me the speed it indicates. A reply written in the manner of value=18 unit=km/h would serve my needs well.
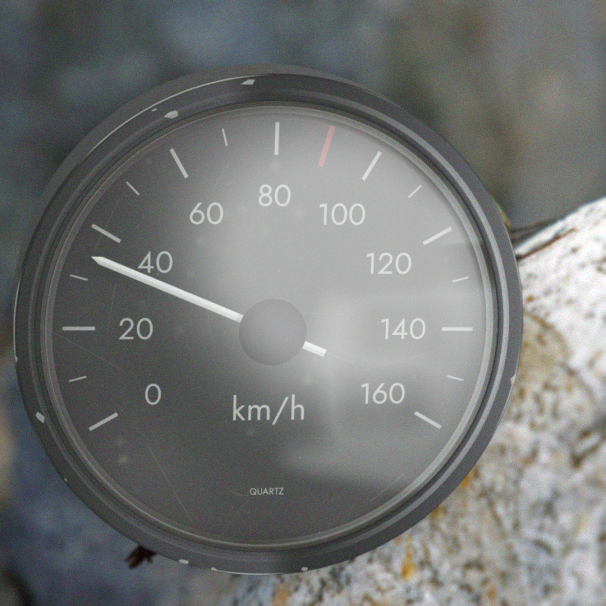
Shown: value=35 unit=km/h
